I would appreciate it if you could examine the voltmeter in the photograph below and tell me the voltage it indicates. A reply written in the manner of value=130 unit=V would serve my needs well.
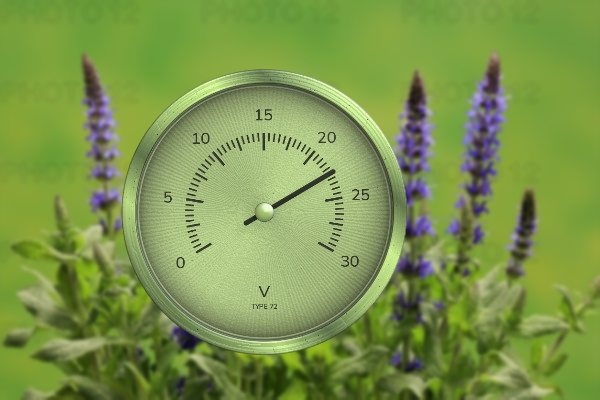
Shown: value=22.5 unit=V
